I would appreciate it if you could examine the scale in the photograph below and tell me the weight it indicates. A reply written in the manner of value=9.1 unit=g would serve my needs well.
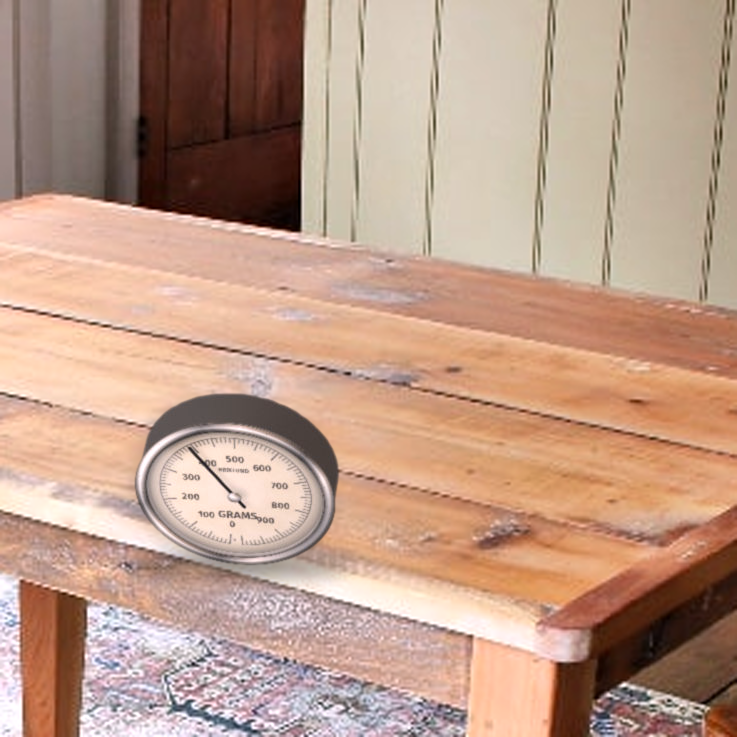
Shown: value=400 unit=g
